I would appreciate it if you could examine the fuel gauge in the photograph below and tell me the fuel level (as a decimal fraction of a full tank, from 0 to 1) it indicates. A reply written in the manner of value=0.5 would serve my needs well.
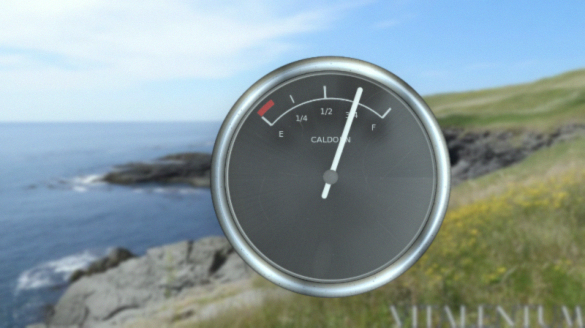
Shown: value=0.75
